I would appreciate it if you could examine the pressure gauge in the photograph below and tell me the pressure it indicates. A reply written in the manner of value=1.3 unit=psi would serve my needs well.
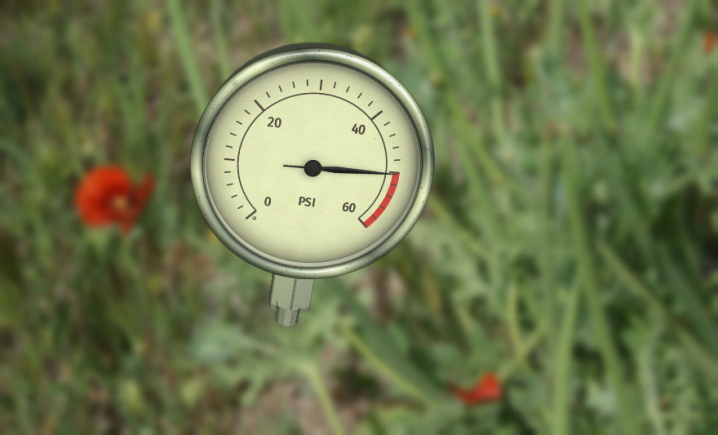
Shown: value=50 unit=psi
